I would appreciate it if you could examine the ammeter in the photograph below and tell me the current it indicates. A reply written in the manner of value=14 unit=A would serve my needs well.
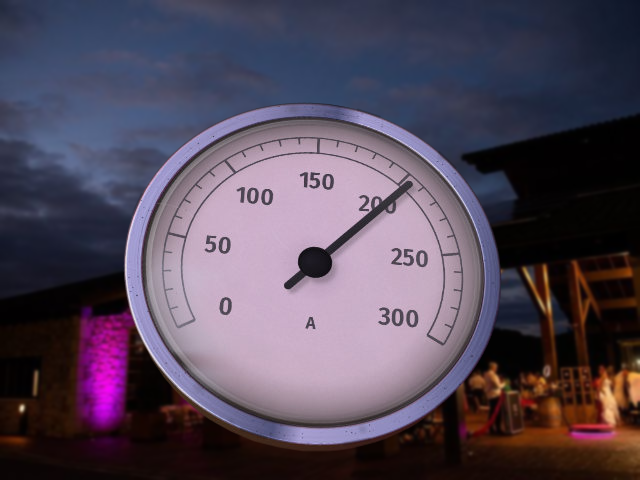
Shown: value=205 unit=A
